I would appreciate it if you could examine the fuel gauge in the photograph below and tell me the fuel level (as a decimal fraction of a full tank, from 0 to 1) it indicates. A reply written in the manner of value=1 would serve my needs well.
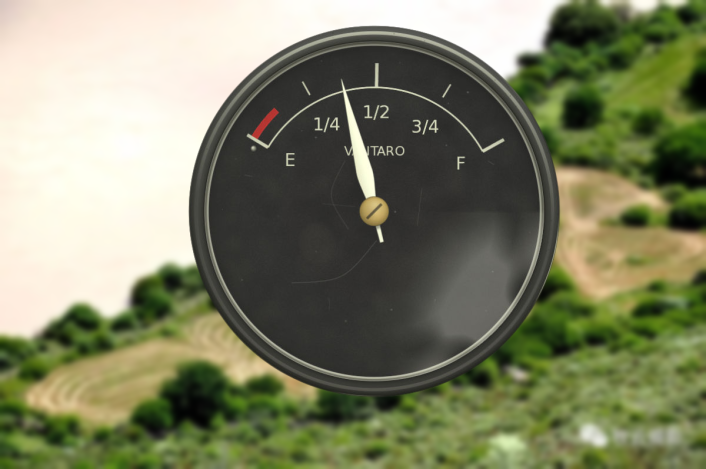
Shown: value=0.375
